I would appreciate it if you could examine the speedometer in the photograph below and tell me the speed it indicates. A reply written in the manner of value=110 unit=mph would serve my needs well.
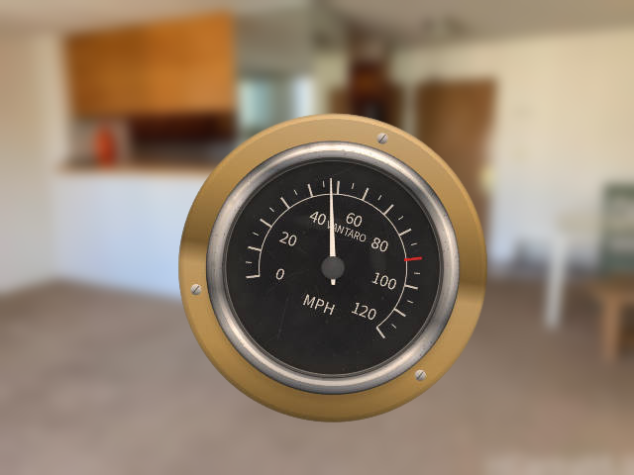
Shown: value=47.5 unit=mph
